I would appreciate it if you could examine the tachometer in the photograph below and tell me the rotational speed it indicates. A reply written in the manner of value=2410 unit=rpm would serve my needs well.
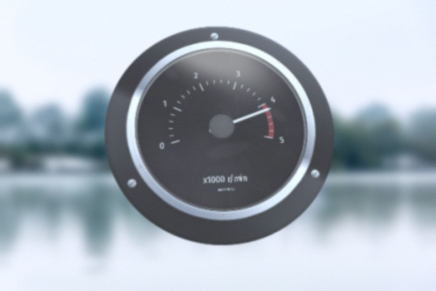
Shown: value=4200 unit=rpm
